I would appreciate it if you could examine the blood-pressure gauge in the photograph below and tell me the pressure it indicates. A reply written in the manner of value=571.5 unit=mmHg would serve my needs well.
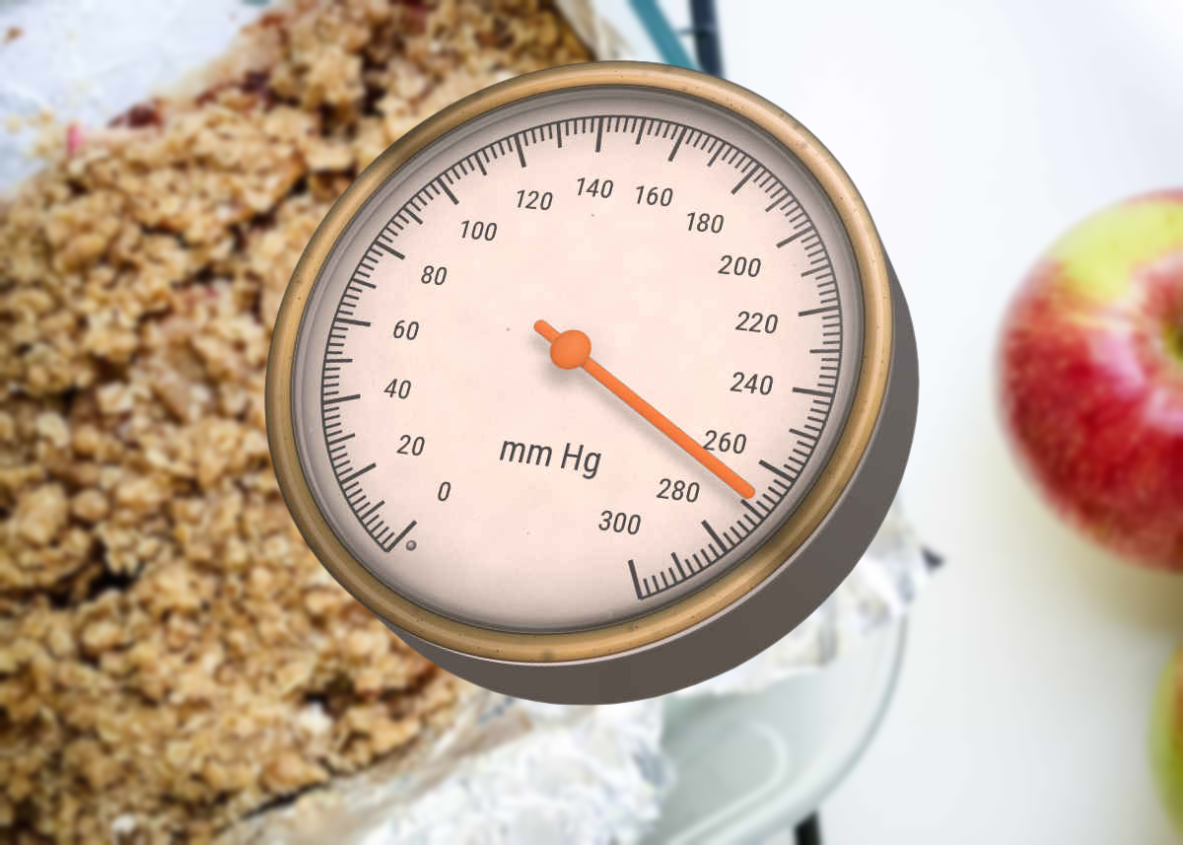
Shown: value=268 unit=mmHg
